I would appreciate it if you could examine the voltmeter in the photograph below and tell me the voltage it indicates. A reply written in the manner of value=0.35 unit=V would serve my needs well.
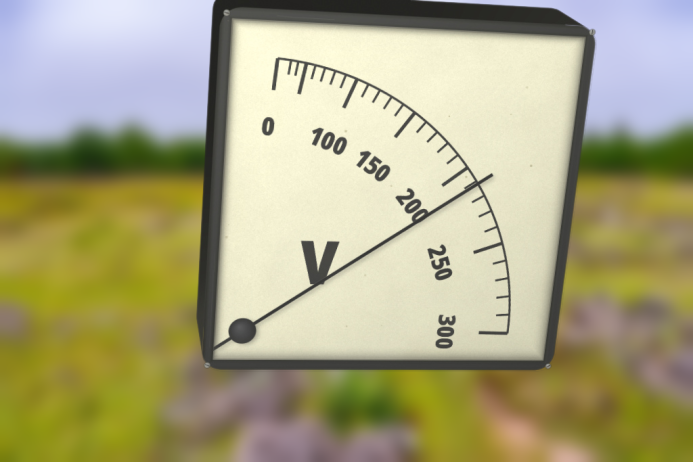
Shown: value=210 unit=V
